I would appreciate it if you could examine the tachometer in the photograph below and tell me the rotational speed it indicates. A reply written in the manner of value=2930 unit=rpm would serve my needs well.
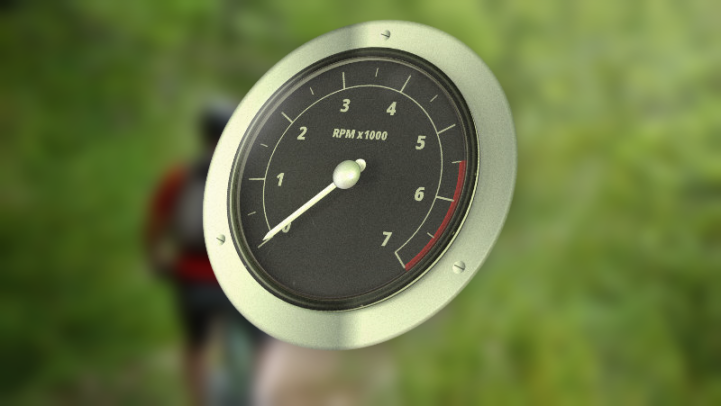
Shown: value=0 unit=rpm
